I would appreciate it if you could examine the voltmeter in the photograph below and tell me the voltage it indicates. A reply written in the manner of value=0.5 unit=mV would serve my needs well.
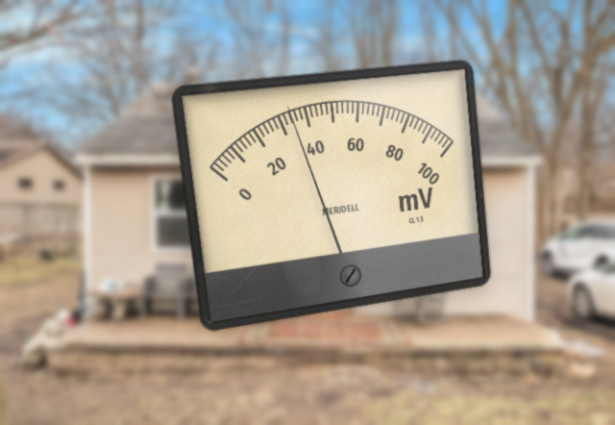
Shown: value=34 unit=mV
